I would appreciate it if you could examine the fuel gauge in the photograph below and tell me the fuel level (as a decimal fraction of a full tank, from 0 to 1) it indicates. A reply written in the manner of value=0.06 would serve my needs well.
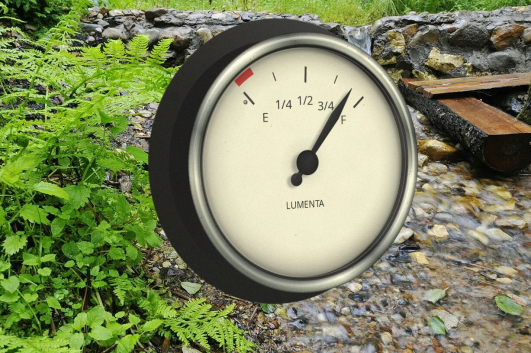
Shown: value=0.875
